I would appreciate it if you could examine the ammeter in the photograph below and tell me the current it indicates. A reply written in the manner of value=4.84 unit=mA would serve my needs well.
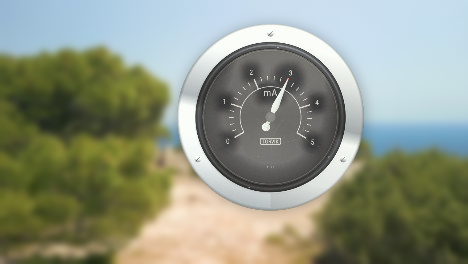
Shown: value=3 unit=mA
